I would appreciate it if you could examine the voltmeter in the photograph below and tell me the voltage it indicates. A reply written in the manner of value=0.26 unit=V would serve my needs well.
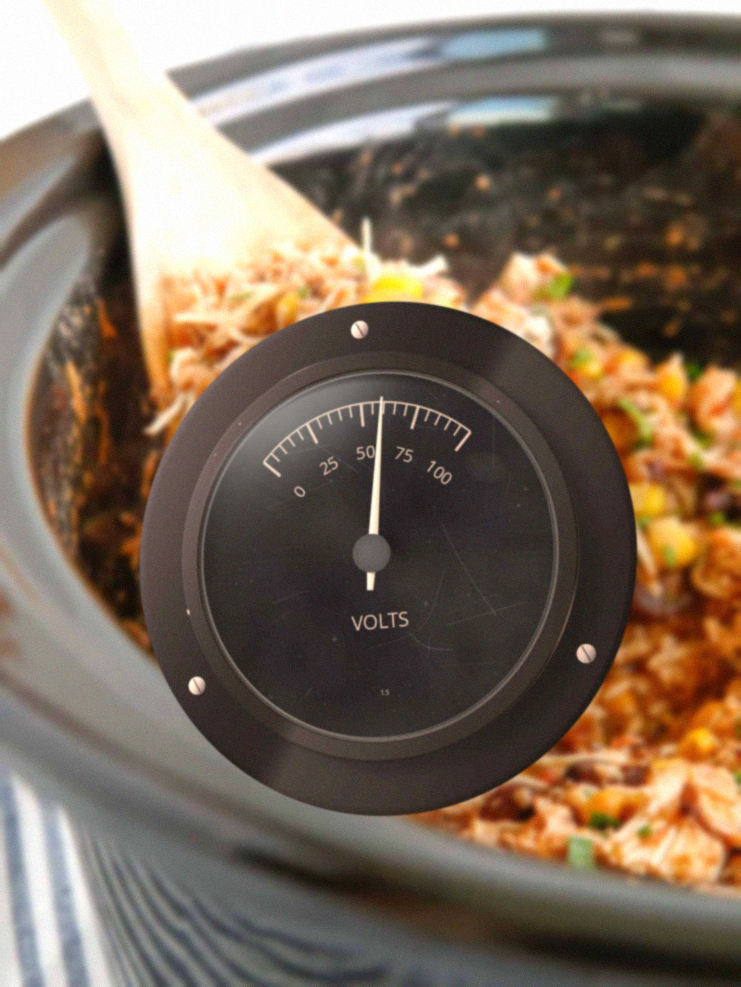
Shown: value=60 unit=V
